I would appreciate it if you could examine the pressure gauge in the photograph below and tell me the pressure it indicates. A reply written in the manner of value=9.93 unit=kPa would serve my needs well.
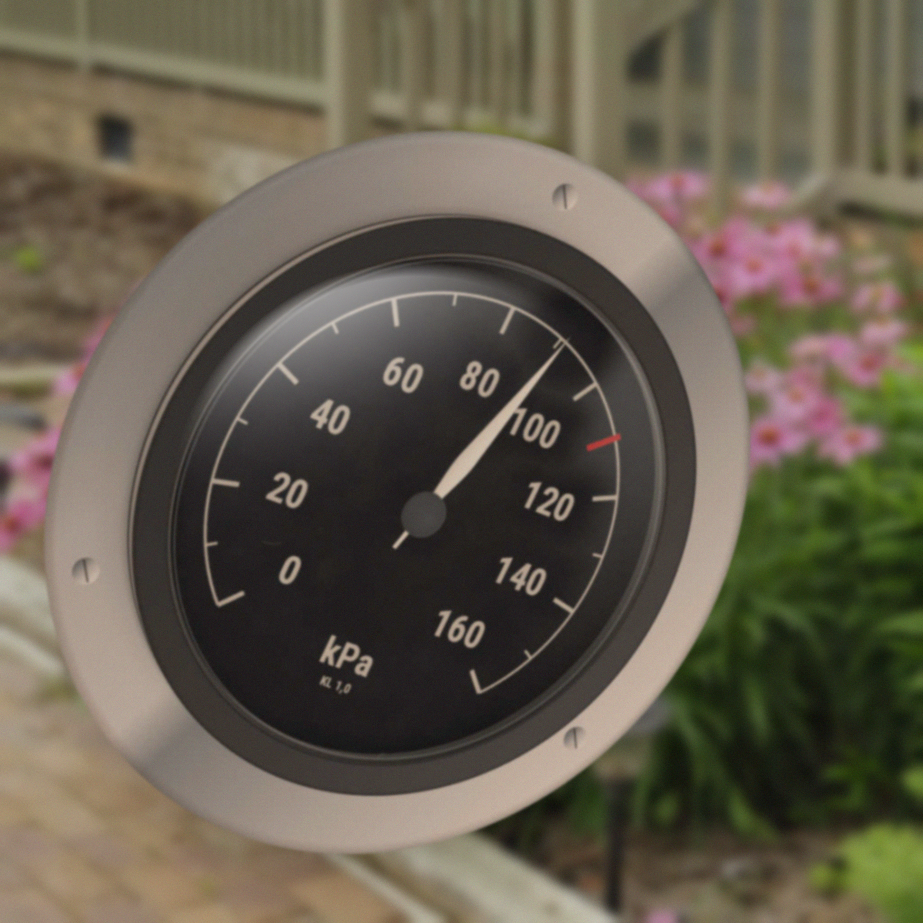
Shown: value=90 unit=kPa
